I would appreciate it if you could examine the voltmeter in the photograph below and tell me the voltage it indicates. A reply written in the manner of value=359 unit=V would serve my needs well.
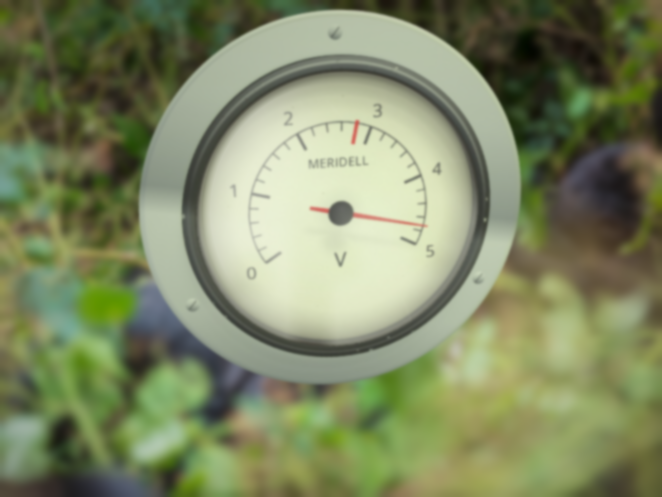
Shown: value=4.7 unit=V
